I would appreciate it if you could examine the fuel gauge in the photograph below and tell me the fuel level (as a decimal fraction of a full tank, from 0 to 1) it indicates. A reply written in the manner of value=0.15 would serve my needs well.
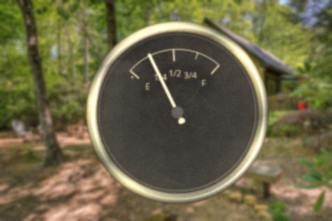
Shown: value=0.25
